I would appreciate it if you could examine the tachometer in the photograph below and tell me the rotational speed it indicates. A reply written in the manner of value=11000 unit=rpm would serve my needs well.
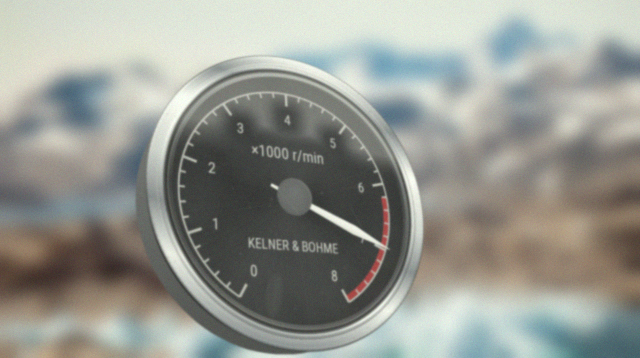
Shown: value=7000 unit=rpm
